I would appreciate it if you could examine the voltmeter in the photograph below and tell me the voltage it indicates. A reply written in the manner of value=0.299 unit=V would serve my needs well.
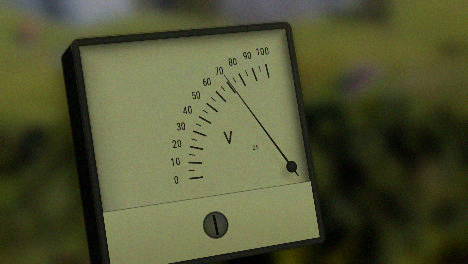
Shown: value=70 unit=V
